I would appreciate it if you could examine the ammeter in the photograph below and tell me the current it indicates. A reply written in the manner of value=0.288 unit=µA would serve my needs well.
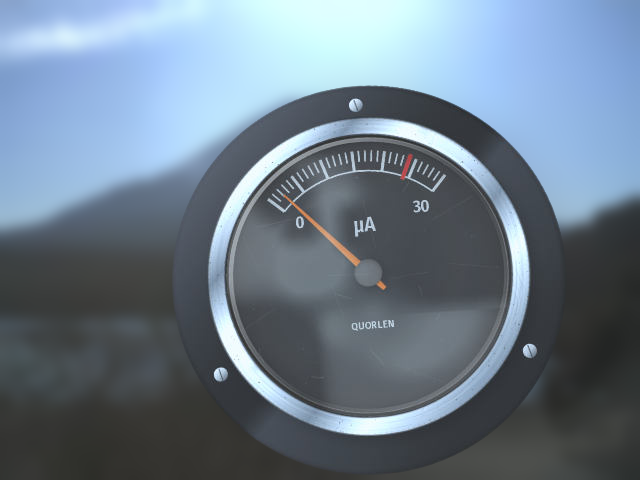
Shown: value=2 unit=µA
